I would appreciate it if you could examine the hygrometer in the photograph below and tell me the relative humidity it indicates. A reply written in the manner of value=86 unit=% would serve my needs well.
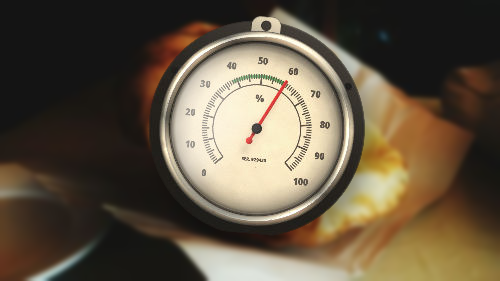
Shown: value=60 unit=%
